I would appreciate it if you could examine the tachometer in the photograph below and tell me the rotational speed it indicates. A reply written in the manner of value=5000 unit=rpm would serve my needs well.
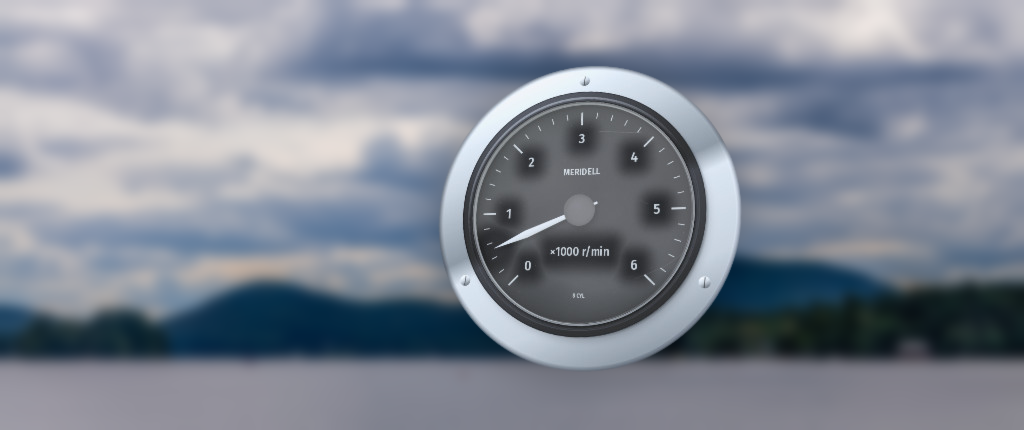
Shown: value=500 unit=rpm
